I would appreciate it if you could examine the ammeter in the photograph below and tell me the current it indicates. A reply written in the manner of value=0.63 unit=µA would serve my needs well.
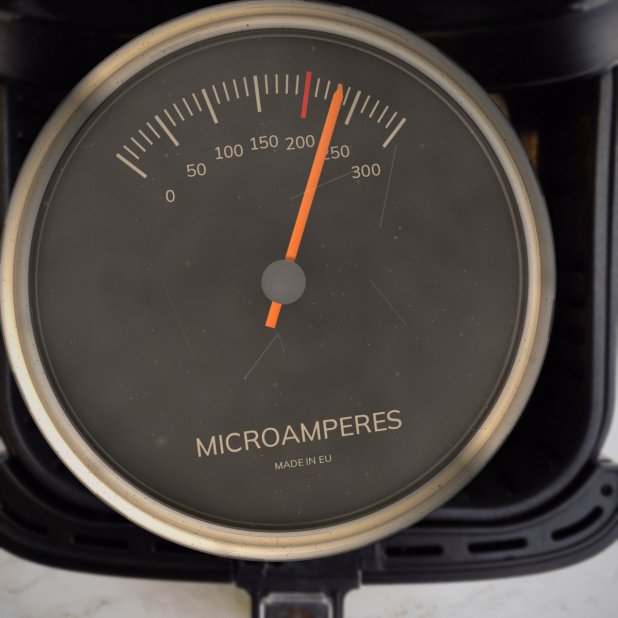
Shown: value=230 unit=µA
